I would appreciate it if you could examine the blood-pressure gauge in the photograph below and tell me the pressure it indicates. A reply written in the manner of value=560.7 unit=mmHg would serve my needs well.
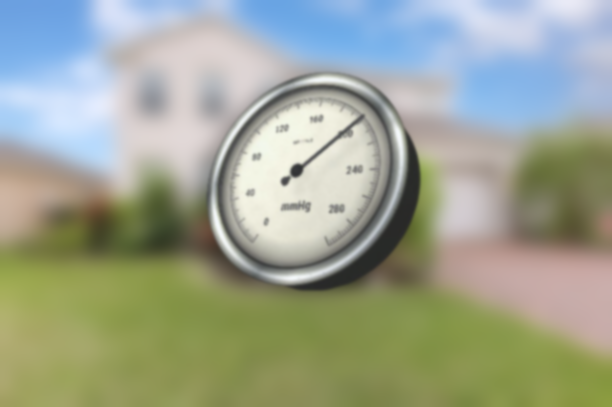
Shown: value=200 unit=mmHg
